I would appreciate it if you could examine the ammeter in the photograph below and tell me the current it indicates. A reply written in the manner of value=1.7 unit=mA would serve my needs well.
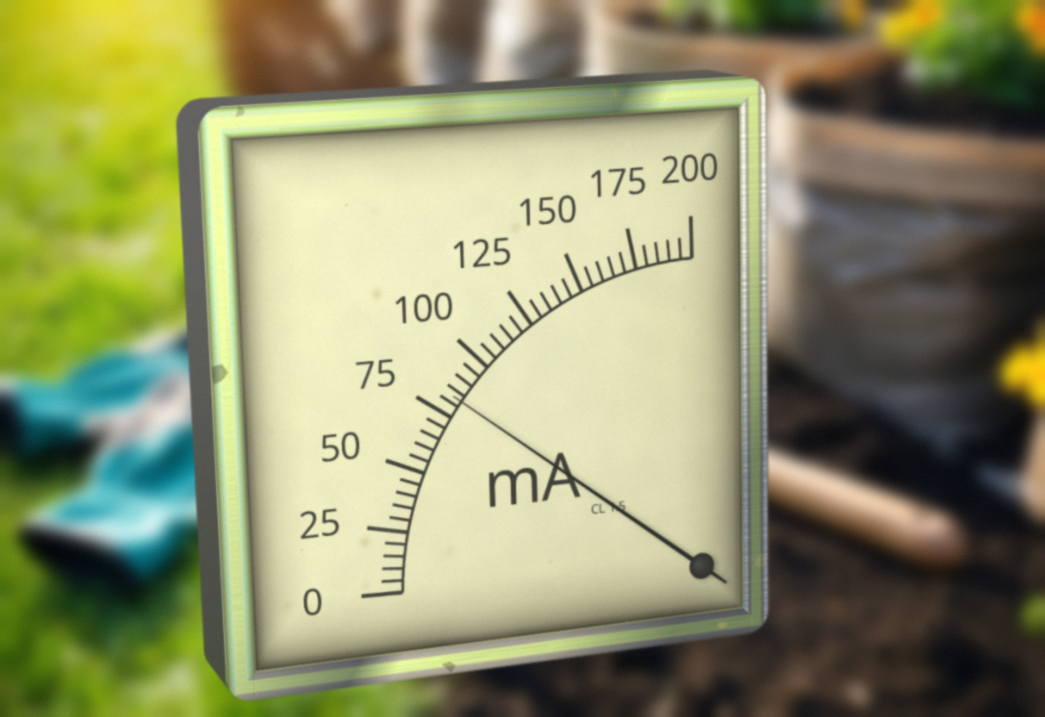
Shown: value=82.5 unit=mA
